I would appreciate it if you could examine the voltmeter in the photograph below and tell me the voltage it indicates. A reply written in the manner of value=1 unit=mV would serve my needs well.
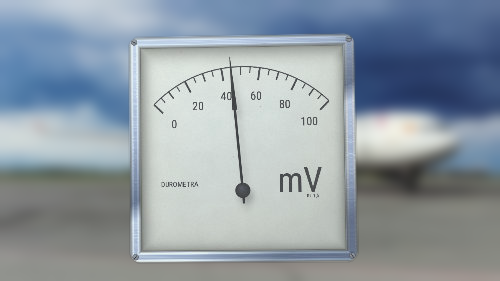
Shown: value=45 unit=mV
